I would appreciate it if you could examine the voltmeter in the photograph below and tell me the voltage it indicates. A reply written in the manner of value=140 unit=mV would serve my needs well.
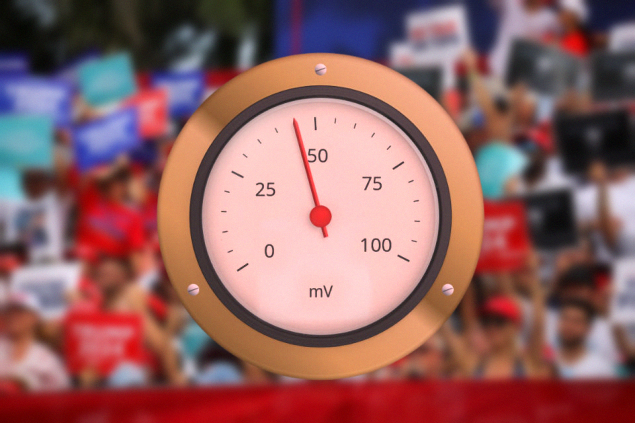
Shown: value=45 unit=mV
